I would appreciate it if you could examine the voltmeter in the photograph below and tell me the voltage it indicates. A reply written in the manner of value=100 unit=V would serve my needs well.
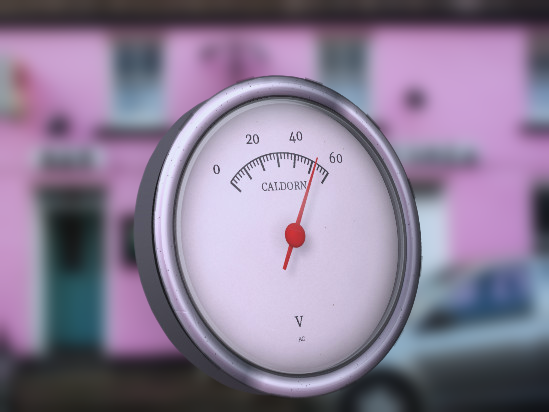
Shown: value=50 unit=V
